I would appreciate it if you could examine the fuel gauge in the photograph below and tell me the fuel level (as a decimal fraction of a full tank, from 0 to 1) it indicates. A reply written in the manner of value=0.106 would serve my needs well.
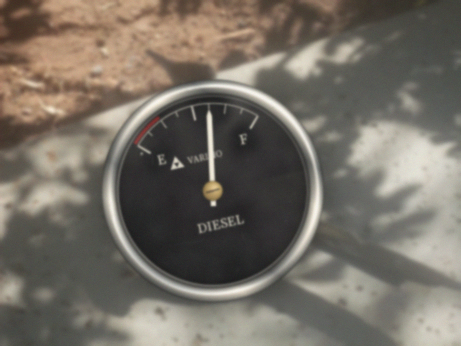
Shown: value=0.625
